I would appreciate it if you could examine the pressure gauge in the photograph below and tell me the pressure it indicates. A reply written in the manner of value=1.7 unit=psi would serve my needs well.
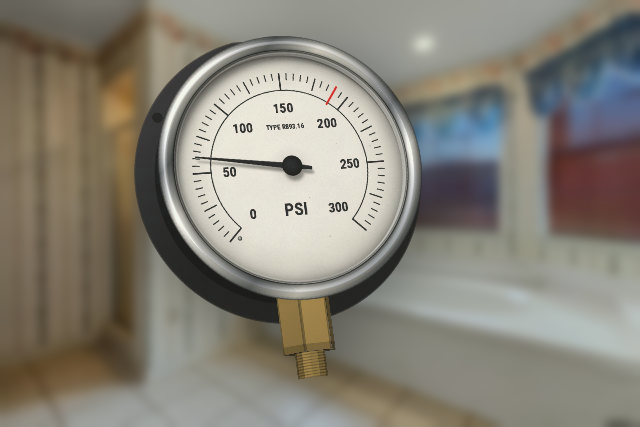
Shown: value=60 unit=psi
